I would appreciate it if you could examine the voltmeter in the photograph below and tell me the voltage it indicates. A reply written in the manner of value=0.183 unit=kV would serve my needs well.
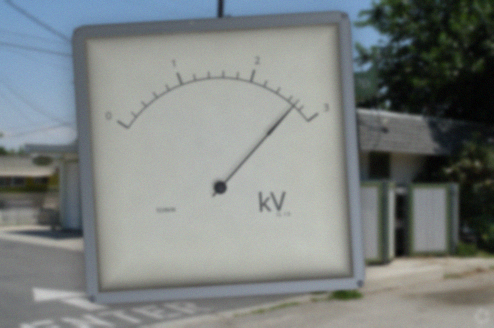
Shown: value=2.7 unit=kV
